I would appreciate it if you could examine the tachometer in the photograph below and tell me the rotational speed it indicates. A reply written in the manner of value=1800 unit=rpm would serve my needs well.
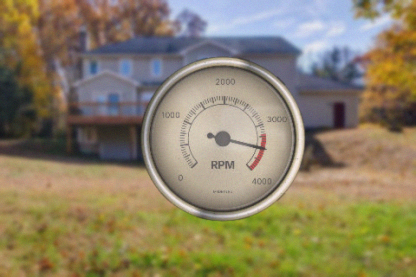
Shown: value=3500 unit=rpm
